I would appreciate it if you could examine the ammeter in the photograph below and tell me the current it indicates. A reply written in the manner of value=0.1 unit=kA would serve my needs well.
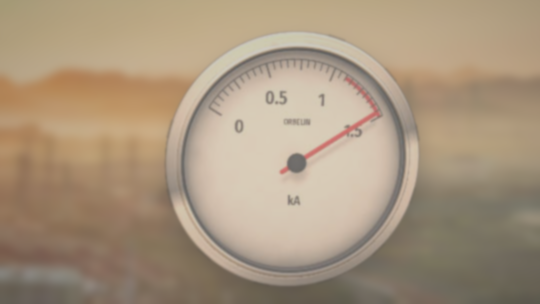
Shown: value=1.45 unit=kA
